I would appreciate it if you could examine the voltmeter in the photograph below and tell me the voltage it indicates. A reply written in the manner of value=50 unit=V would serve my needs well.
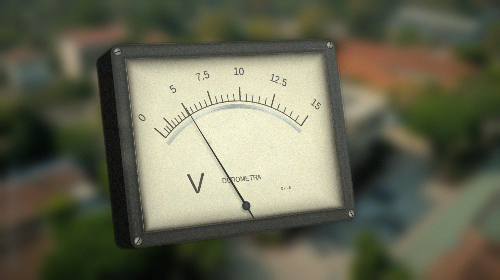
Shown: value=5 unit=V
